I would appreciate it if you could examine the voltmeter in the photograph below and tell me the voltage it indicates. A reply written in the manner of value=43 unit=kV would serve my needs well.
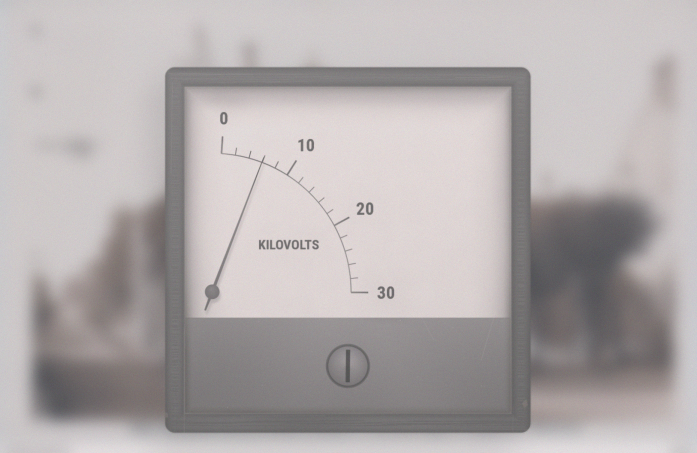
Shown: value=6 unit=kV
